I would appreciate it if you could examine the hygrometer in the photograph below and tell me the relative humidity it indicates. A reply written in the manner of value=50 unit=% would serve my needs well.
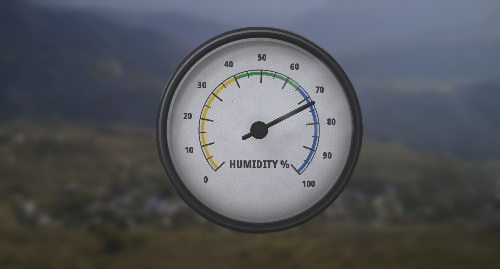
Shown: value=72.5 unit=%
